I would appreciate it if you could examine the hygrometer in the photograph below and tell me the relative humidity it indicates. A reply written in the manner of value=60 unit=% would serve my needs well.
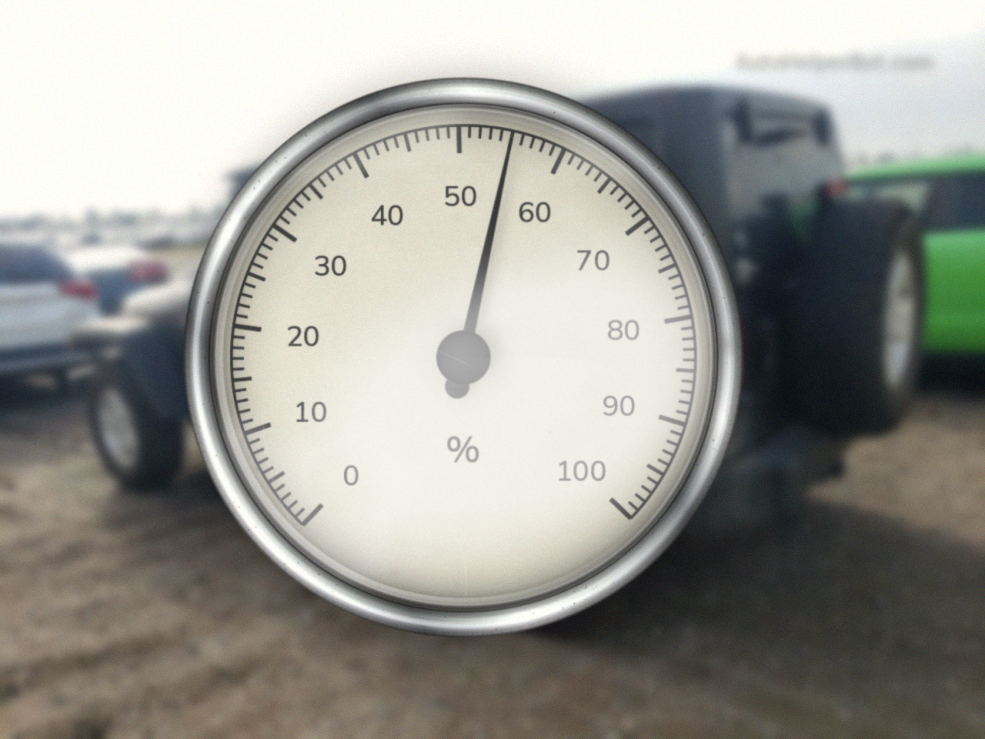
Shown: value=55 unit=%
